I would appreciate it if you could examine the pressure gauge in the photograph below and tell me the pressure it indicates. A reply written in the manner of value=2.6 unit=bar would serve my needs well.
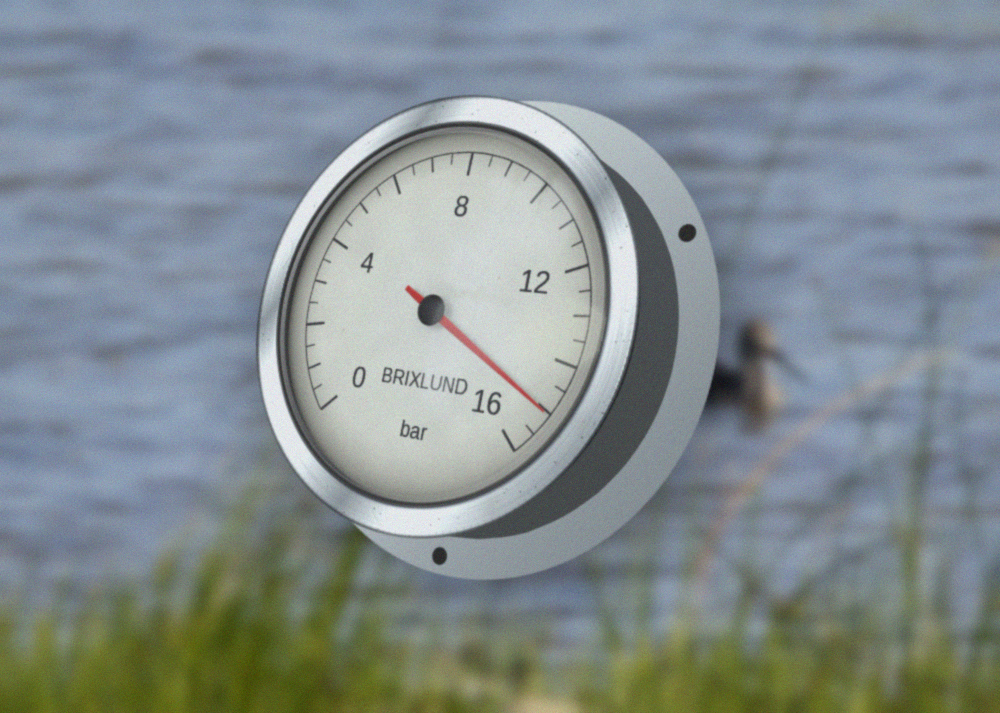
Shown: value=15 unit=bar
